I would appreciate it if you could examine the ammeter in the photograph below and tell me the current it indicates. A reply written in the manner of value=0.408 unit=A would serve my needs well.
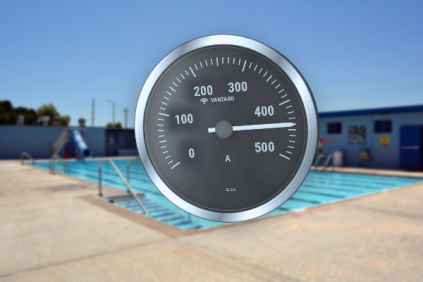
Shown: value=440 unit=A
